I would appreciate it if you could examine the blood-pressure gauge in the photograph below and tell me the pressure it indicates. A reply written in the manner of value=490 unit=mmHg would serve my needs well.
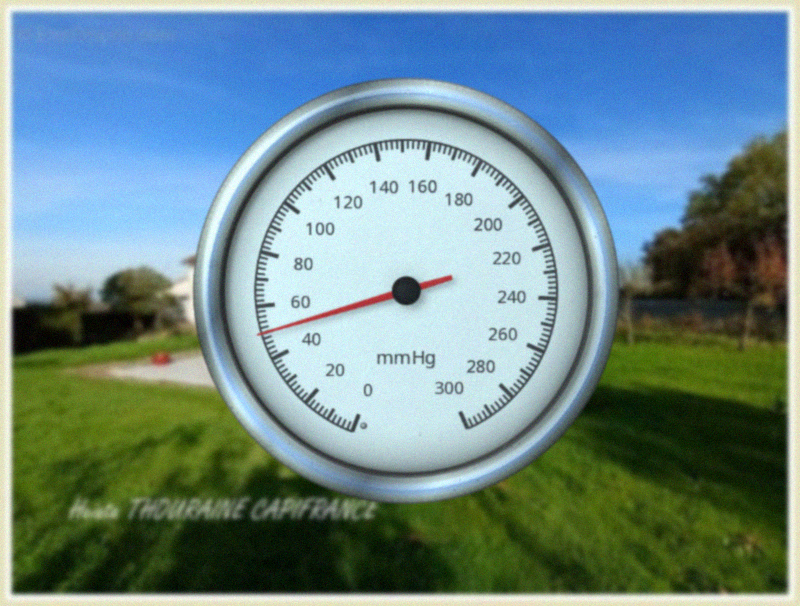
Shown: value=50 unit=mmHg
